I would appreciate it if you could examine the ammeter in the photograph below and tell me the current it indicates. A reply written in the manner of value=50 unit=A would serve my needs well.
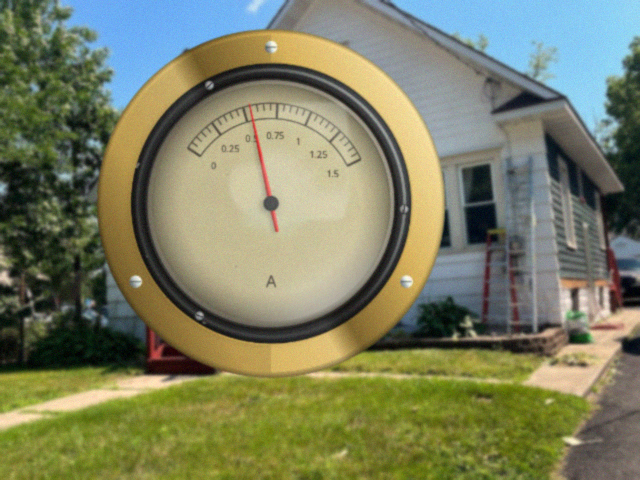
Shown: value=0.55 unit=A
